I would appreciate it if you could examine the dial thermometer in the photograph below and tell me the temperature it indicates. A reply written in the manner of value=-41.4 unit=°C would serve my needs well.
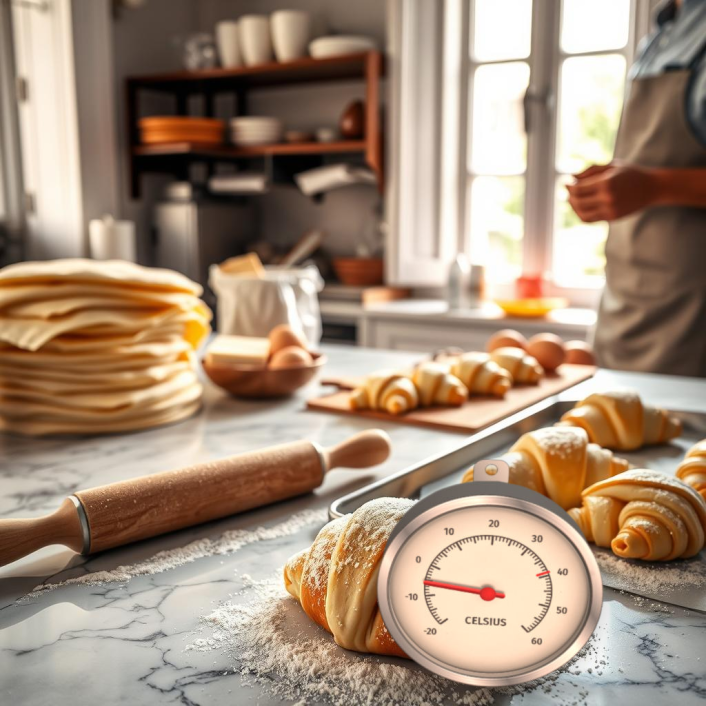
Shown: value=-5 unit=°C
